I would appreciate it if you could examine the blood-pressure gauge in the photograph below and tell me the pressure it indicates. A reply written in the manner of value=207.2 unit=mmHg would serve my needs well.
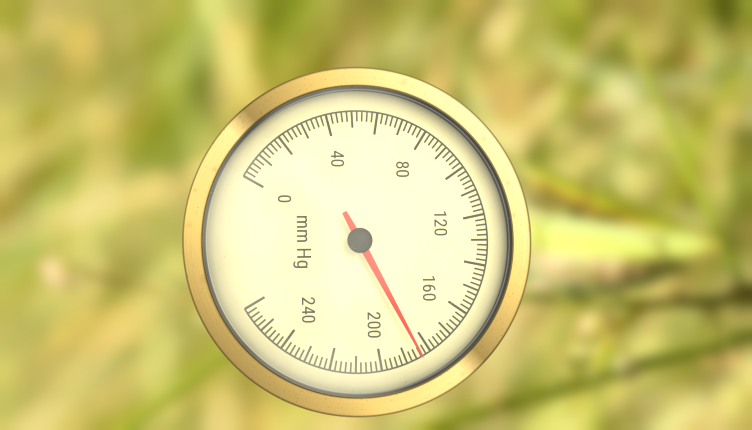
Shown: value=184 unit=mmHg
